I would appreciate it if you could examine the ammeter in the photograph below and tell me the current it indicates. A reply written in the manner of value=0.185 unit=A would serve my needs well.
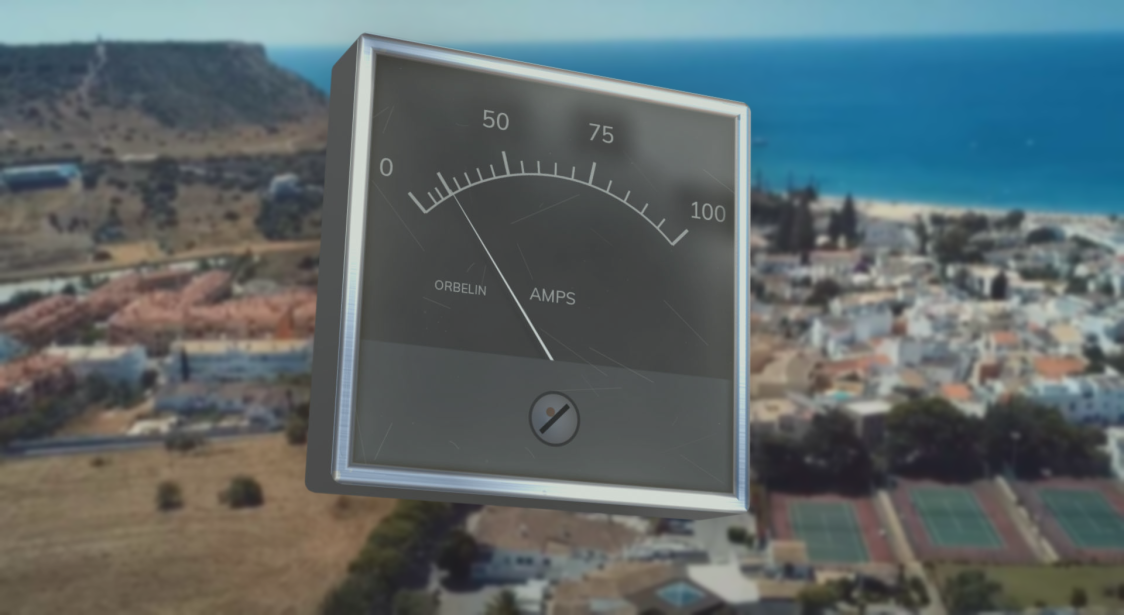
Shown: value=25 unit=A
